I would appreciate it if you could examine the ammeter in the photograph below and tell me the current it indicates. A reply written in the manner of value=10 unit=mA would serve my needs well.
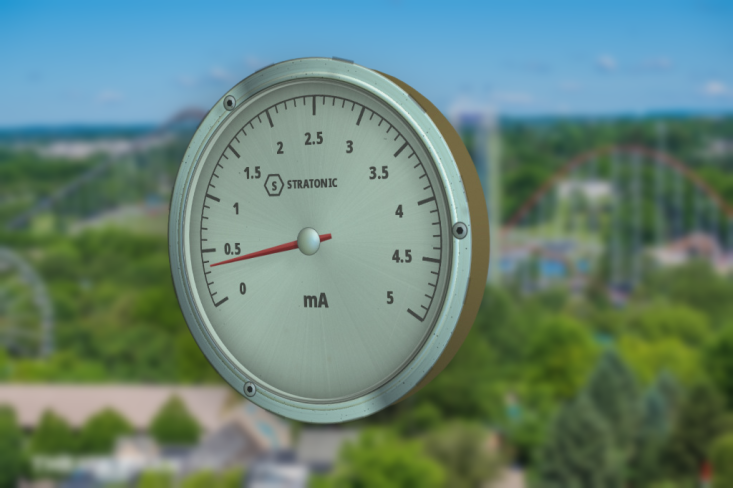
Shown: value=0.35 unit=mA
